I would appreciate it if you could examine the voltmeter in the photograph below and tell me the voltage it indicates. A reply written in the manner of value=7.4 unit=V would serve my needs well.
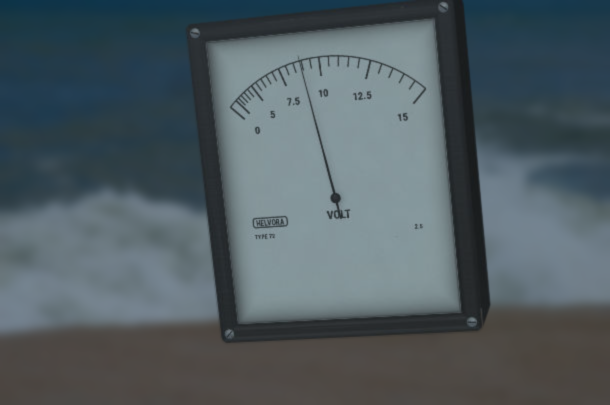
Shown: value=9 unit=V
